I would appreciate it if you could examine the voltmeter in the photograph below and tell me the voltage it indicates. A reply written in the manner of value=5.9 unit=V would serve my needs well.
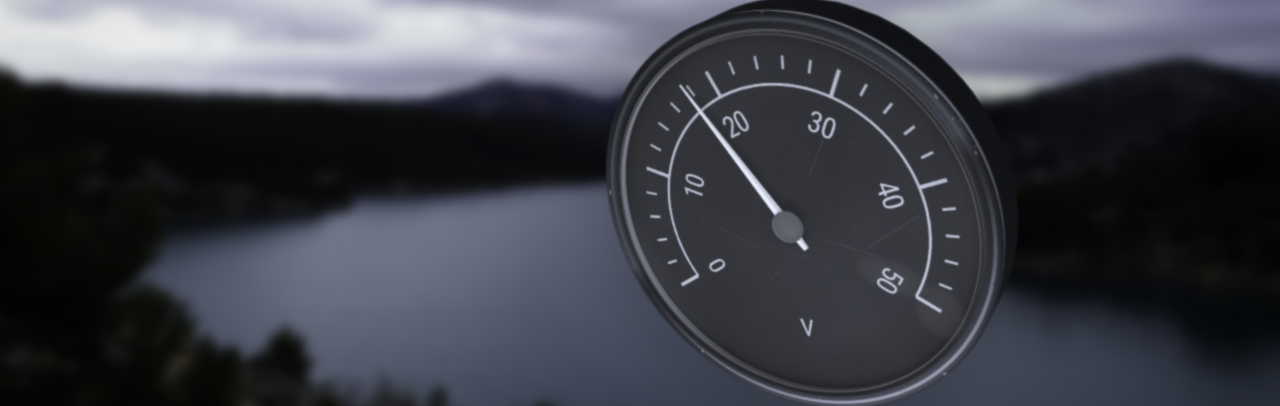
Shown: value=18 unit=V
